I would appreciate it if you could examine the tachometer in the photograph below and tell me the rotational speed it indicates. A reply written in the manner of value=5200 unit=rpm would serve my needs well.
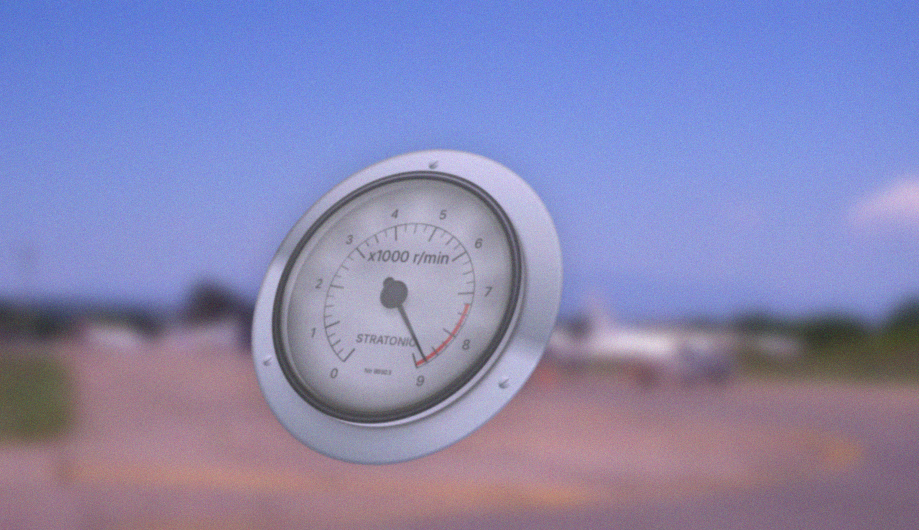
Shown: value=8750 unit=rpm
